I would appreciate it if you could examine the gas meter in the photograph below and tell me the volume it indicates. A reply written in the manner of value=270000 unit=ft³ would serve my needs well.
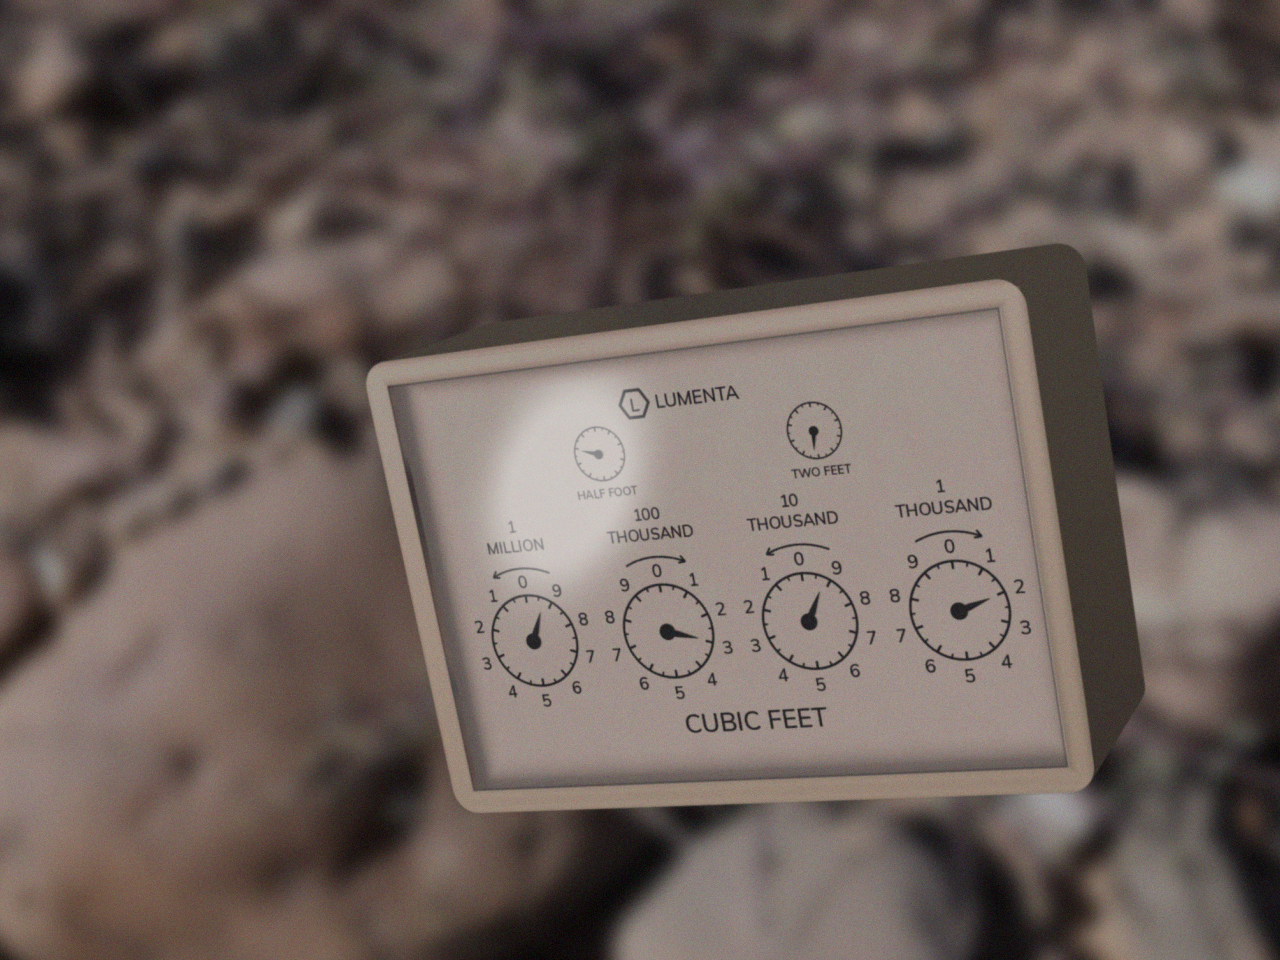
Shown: value=929200 unit=ft³
